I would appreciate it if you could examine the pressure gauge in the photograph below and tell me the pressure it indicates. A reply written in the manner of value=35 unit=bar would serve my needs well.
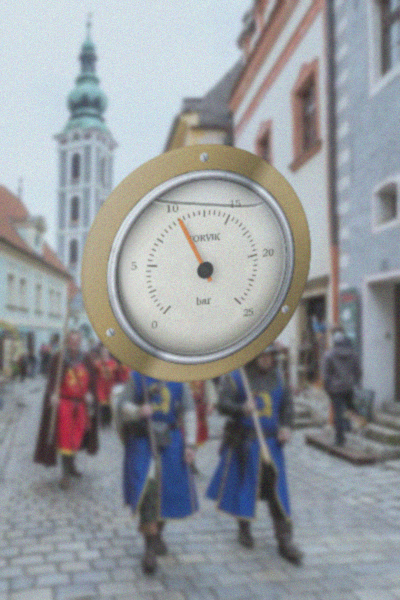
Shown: value=10 unit=bar
